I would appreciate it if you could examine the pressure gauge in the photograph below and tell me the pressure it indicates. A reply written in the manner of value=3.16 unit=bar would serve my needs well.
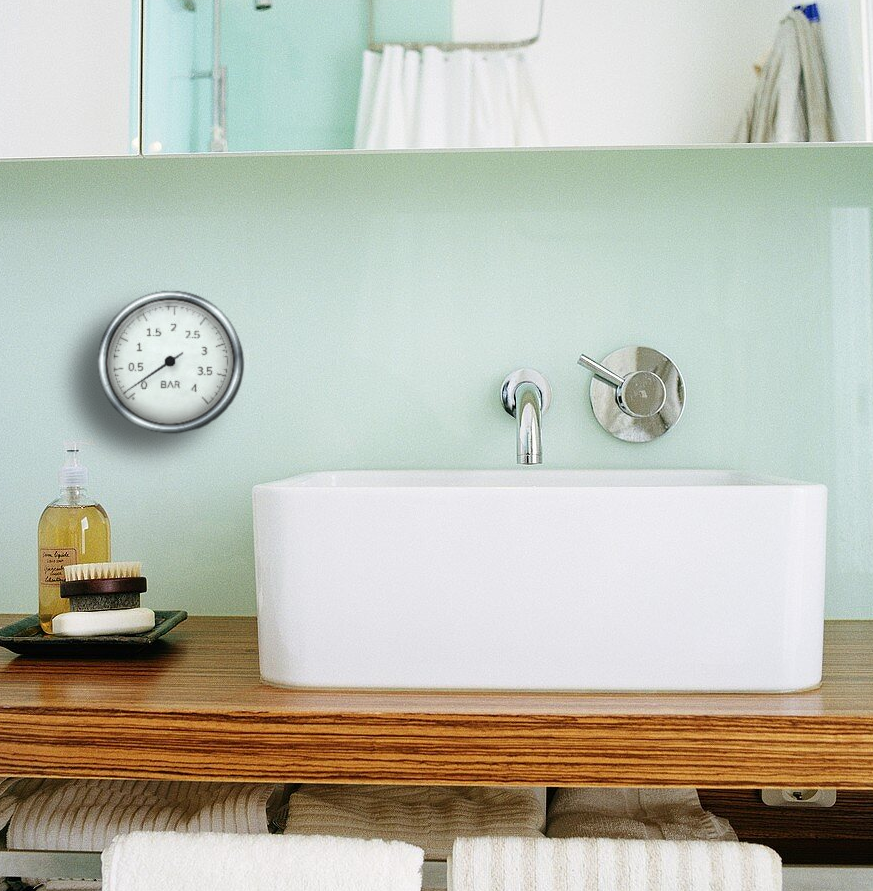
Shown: value=0.1 unit=bar
